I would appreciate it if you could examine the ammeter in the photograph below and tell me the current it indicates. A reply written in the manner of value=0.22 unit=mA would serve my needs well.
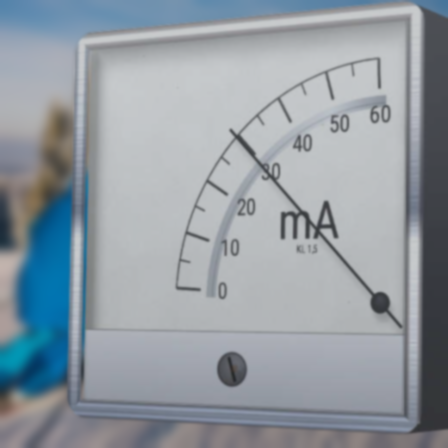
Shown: value=30 unit=mA
